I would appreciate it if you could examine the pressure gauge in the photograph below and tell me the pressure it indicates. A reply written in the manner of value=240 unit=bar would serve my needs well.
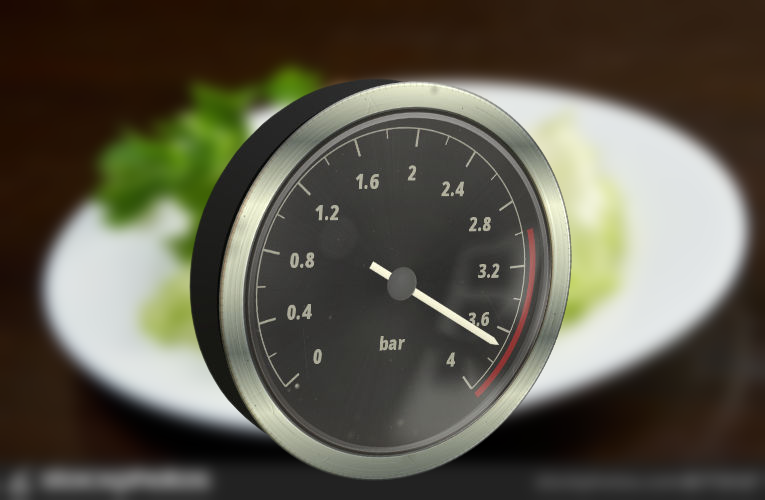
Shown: value=3.7 unit=bar
